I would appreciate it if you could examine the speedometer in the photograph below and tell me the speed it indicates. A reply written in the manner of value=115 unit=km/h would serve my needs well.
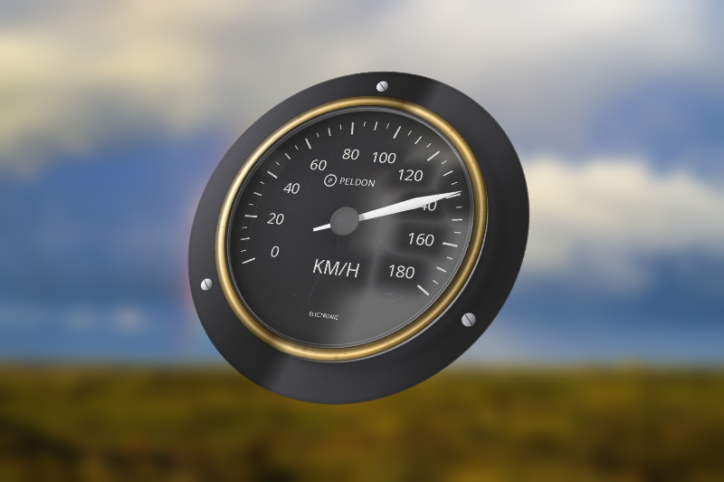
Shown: value=140 unit=km/h
